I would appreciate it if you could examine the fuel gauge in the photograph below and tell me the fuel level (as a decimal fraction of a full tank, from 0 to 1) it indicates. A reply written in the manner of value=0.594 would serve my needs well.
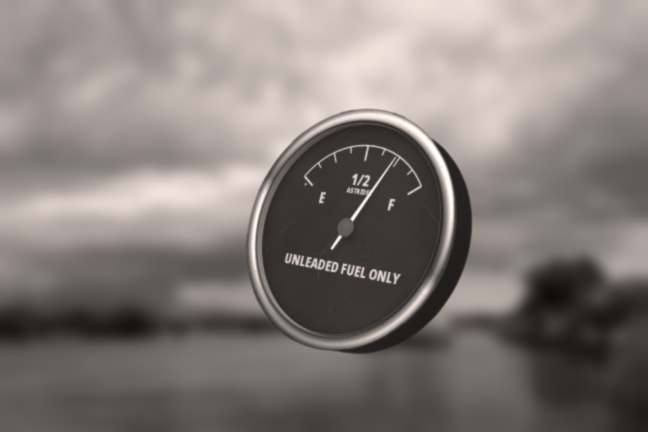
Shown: value=0.75
